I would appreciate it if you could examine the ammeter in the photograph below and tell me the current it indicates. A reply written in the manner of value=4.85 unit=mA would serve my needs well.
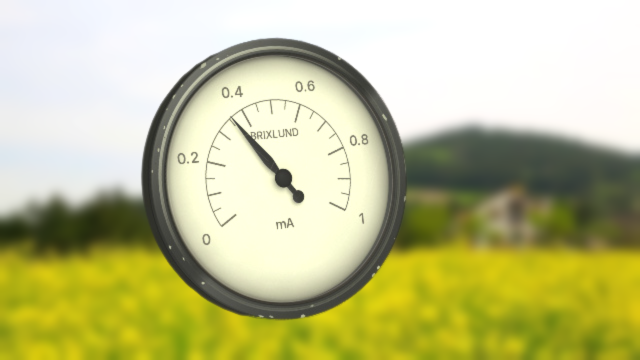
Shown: value=0.35 unit=mA
